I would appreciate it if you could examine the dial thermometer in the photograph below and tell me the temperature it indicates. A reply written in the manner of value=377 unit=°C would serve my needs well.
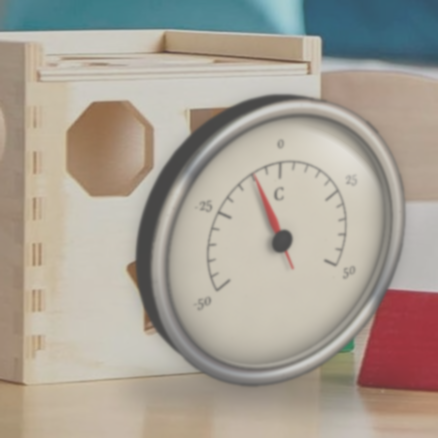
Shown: value=-10 unit=°C
